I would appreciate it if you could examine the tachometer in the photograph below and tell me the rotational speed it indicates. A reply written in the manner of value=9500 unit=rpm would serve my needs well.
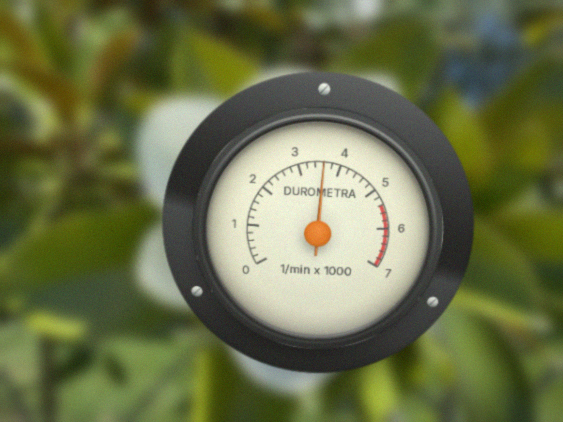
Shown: value=3600 unit=rpm
